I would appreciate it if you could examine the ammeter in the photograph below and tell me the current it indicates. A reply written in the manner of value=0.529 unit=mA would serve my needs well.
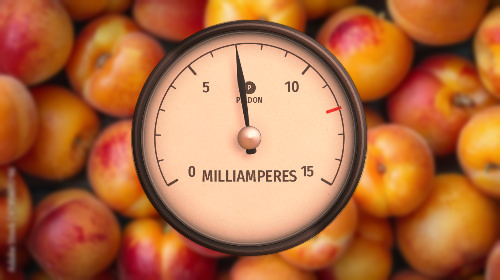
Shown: value=7 unit=mA
